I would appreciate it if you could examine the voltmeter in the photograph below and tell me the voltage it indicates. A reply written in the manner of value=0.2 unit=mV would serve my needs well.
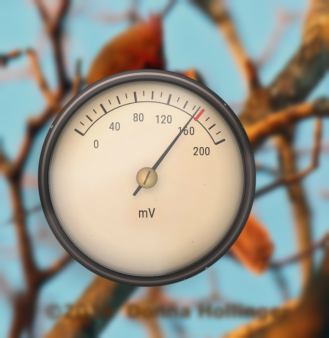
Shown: value=155 unit=mV
